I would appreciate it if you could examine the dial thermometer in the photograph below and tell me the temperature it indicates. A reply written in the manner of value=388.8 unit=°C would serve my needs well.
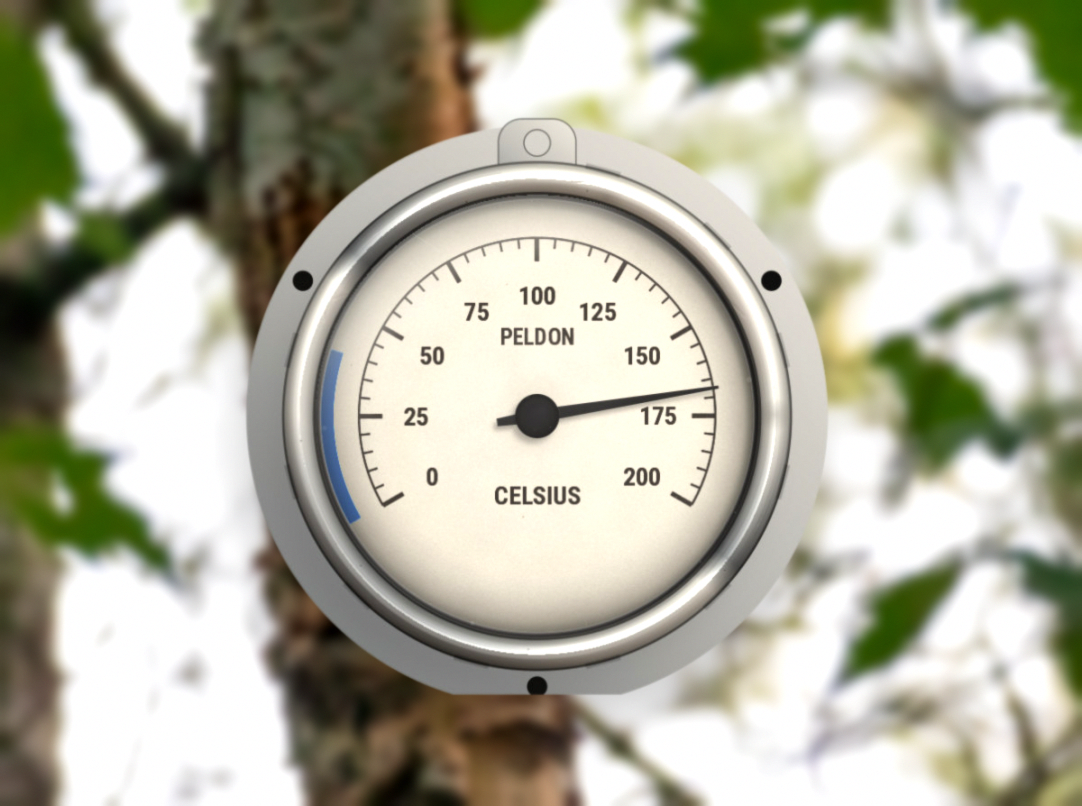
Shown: value=167.5 unit=°C
